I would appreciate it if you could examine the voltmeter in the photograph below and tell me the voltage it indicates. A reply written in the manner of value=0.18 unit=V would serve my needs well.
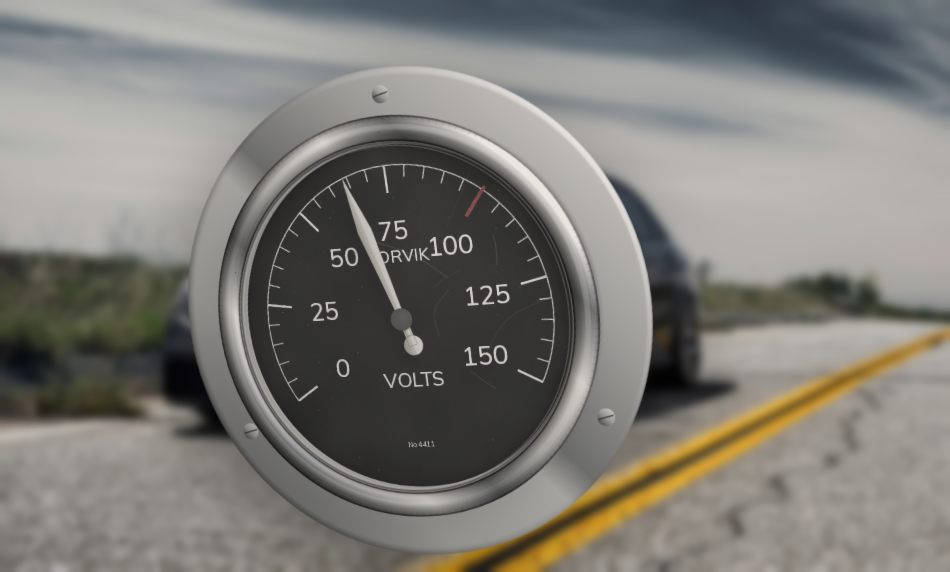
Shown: value=65 unit=V
